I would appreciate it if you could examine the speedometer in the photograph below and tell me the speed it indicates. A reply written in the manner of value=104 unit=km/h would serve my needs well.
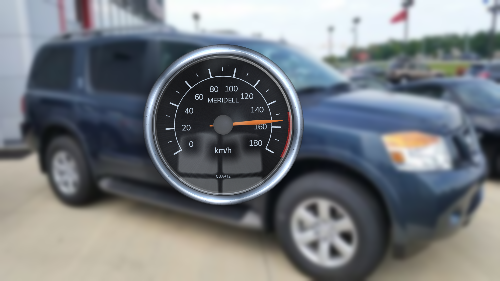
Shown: value=155 unit=km/h
